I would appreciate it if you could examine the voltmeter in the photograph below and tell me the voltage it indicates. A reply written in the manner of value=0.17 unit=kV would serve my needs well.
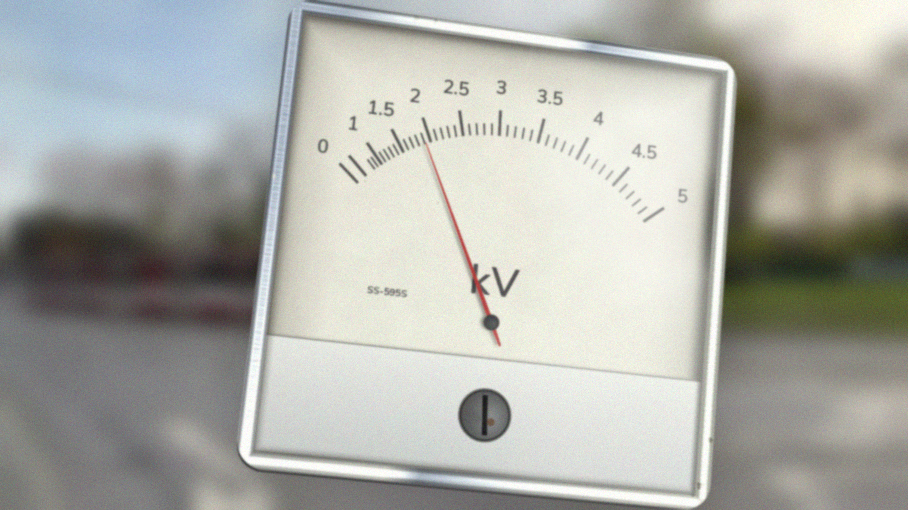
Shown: value=1.9 unit=kV
